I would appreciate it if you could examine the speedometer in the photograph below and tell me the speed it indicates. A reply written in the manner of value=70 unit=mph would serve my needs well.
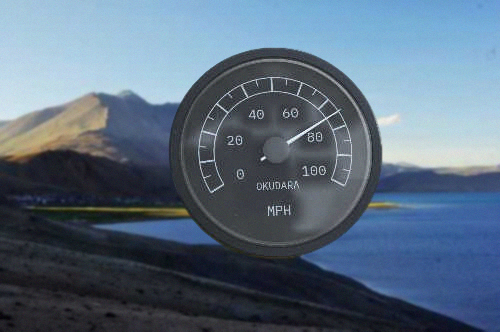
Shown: value=75 unit=mph
